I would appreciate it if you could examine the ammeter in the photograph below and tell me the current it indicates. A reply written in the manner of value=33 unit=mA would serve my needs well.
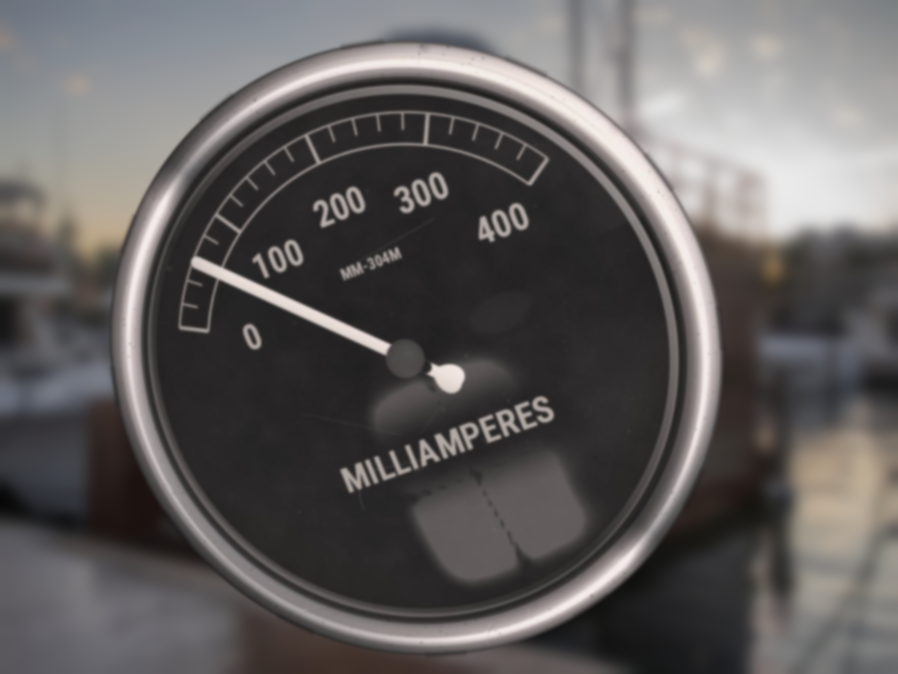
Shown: value=60 unit=mA
